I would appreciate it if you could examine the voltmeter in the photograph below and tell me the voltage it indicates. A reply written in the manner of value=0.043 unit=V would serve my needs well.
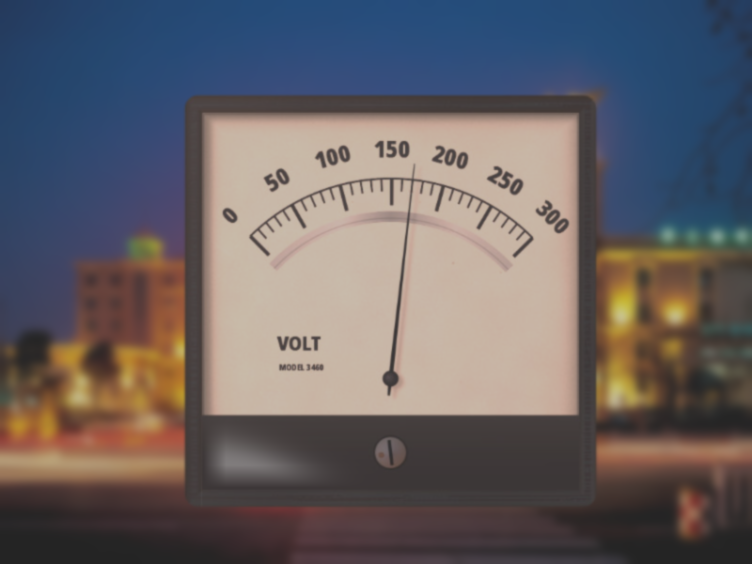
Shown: value=170 unit=V
